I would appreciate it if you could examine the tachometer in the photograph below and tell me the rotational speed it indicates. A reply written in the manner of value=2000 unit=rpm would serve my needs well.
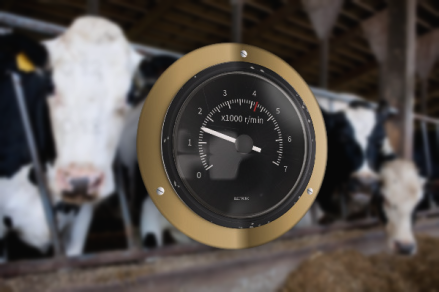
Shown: value=1500 unit=rpm
